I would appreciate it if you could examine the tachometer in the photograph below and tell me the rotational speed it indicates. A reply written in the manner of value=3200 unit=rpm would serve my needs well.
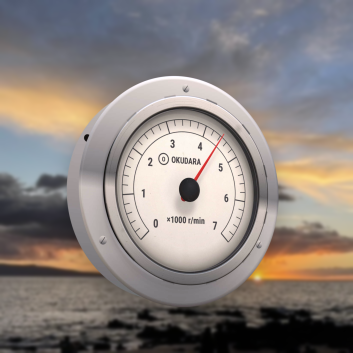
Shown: value=4400 unit=rpm
